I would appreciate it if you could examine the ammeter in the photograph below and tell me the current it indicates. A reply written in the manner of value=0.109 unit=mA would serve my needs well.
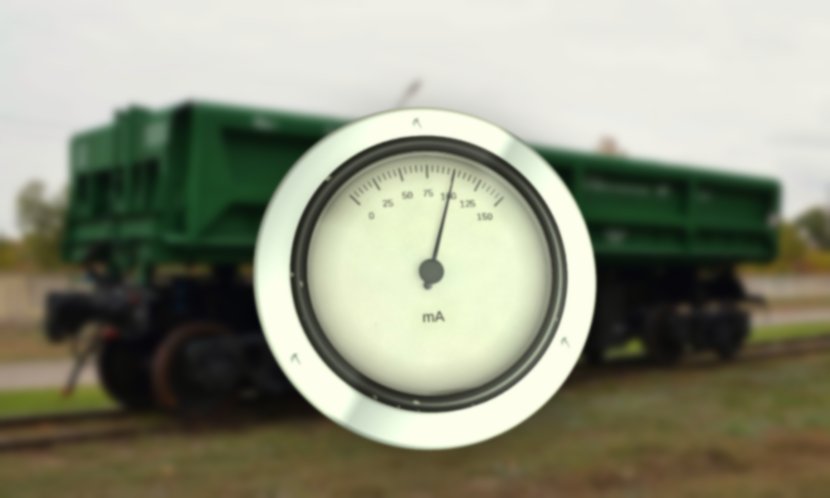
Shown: value=100 unit=mA
